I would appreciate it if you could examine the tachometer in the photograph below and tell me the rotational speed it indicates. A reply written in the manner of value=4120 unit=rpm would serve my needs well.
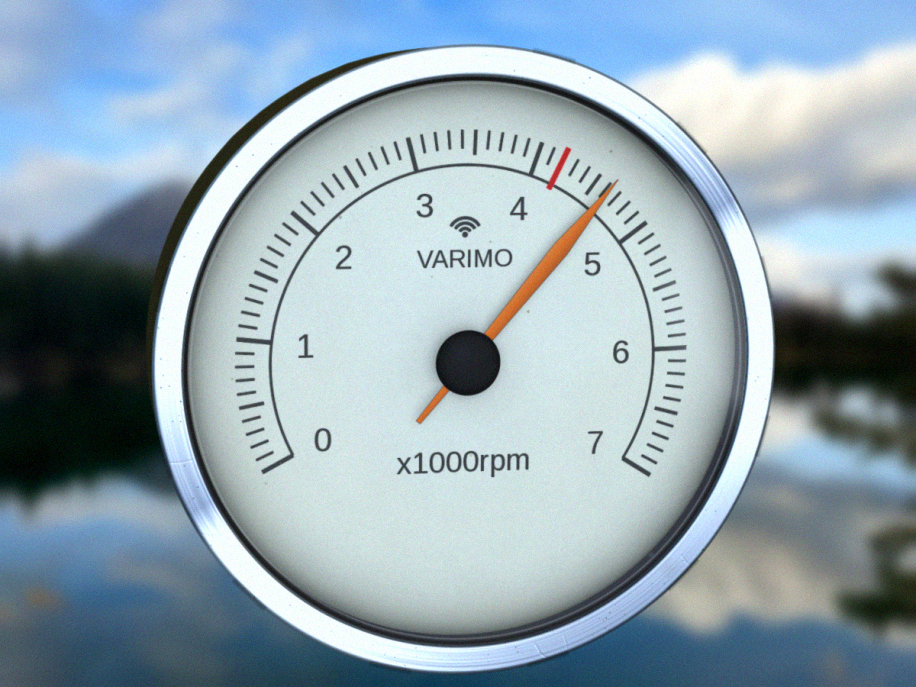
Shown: value=4600 unit=rpm
